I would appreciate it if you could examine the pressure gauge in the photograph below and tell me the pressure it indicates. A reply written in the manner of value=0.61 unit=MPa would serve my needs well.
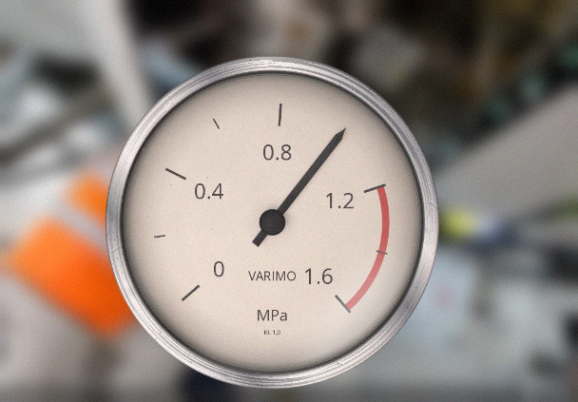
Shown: value=1 unit=MPa
